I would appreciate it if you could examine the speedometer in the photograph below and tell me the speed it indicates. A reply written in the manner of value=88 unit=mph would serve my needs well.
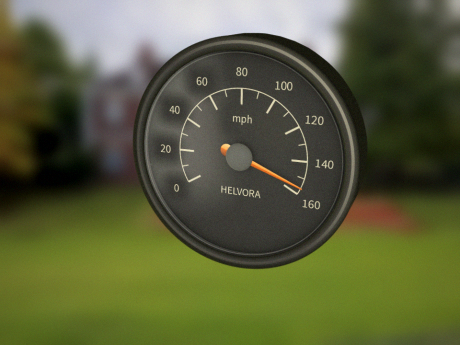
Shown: value=155 unit=mph
